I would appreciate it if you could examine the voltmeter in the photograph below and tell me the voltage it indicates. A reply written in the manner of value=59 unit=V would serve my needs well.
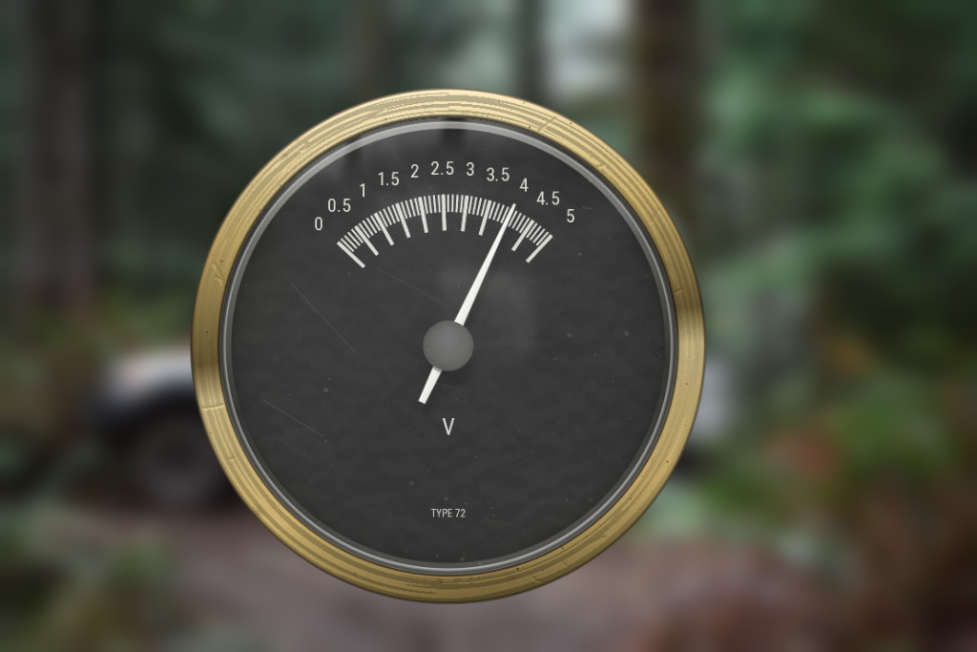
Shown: value=4 unit=V
